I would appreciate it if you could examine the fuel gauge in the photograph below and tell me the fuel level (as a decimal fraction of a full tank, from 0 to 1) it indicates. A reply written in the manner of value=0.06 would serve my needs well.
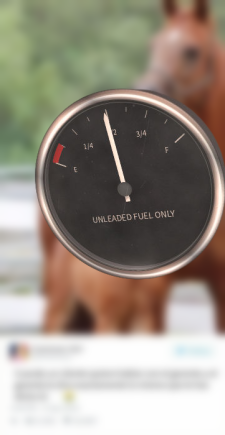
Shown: value=0.5
